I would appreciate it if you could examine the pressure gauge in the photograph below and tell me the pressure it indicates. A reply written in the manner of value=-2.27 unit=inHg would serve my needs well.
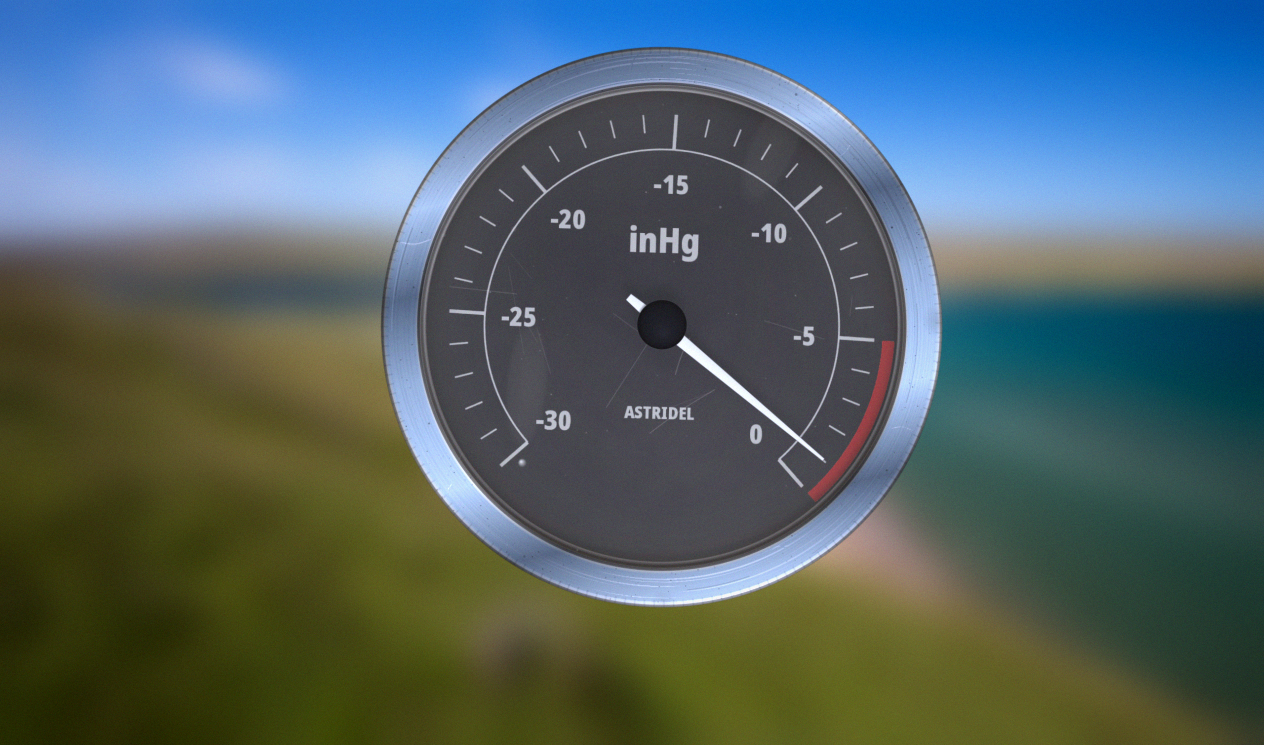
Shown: value=-1 unit=inHg
